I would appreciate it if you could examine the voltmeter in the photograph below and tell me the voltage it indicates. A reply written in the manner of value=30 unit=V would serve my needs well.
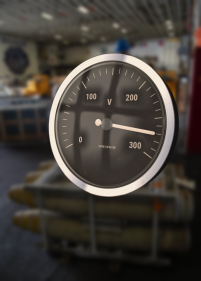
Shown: value=270 unit=V
